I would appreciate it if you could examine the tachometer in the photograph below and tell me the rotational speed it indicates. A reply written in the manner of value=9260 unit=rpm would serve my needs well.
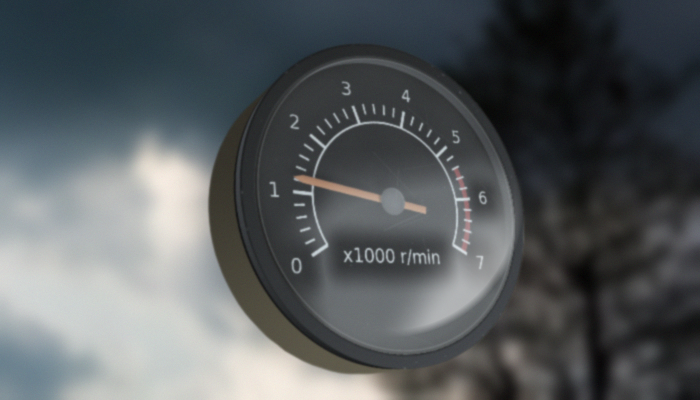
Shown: value=1200 unit=rpm
